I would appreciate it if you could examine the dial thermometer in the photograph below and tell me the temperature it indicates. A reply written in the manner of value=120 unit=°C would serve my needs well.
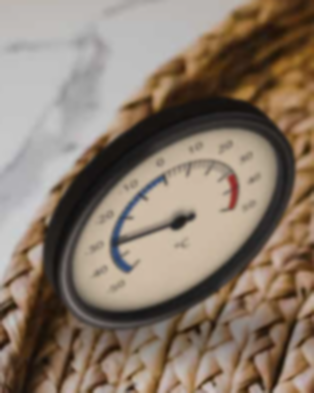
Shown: value=-30 unit=°C
